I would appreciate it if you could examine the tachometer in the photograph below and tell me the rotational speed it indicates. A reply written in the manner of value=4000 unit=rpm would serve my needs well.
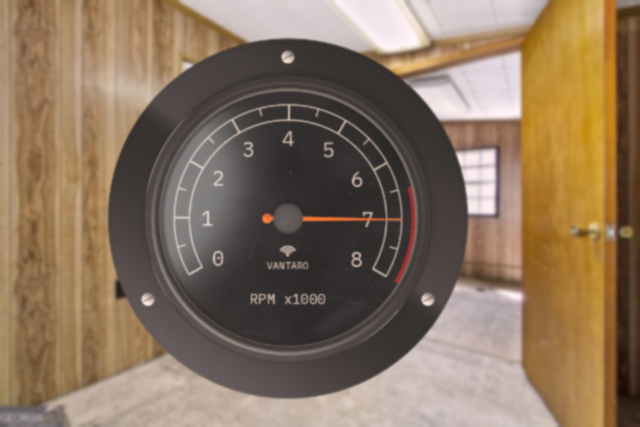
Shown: value=7000 unit=rpm
